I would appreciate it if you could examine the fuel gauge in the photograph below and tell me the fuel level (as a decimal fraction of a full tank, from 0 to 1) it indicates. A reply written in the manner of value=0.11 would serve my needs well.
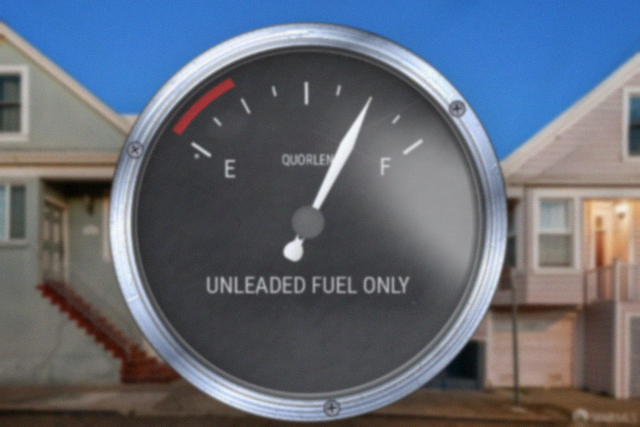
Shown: value=0.75
